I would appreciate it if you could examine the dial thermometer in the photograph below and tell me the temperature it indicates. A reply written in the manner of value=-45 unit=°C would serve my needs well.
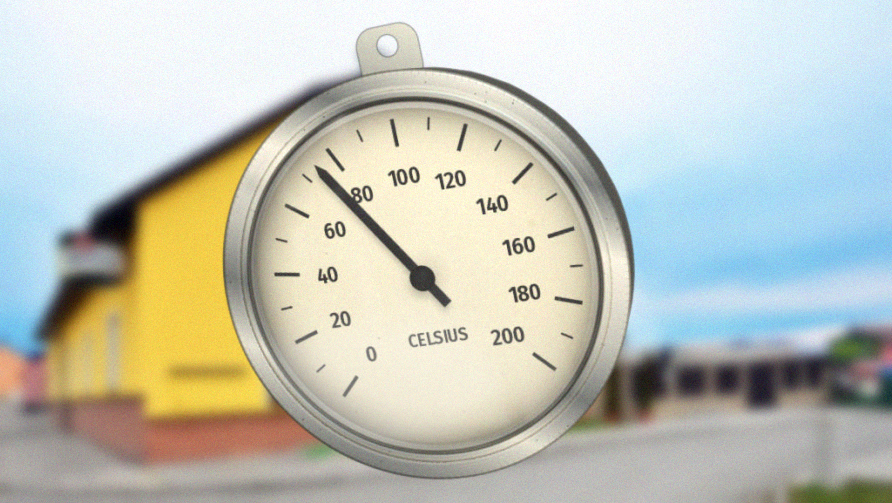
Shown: value=75 unit=°C
